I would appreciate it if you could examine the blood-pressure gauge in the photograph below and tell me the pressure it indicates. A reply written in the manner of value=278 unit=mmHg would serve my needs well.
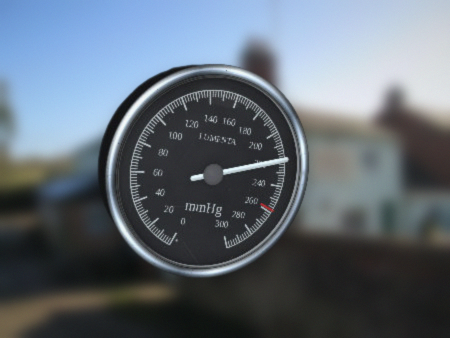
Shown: value=220 unit=mmHg
